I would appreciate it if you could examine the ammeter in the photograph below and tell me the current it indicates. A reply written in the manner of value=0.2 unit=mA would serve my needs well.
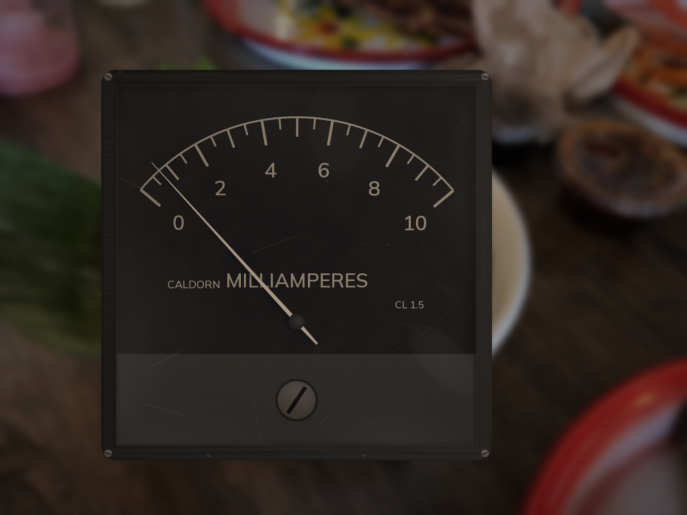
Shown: value=0.75 unit=mA
